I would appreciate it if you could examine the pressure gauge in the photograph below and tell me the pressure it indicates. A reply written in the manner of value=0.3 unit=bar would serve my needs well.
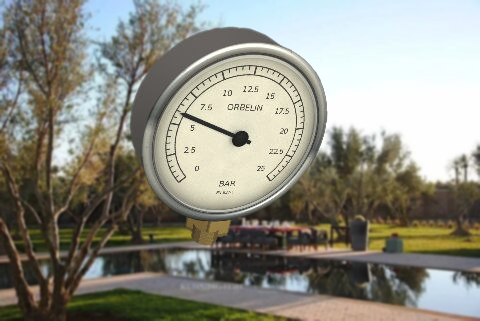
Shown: value=6 unit=bar
